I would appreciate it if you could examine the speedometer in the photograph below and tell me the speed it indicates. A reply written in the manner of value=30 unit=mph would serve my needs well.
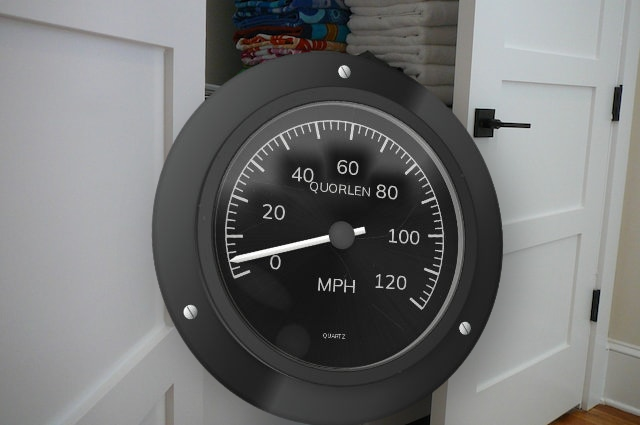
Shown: value=4 unit=mph
